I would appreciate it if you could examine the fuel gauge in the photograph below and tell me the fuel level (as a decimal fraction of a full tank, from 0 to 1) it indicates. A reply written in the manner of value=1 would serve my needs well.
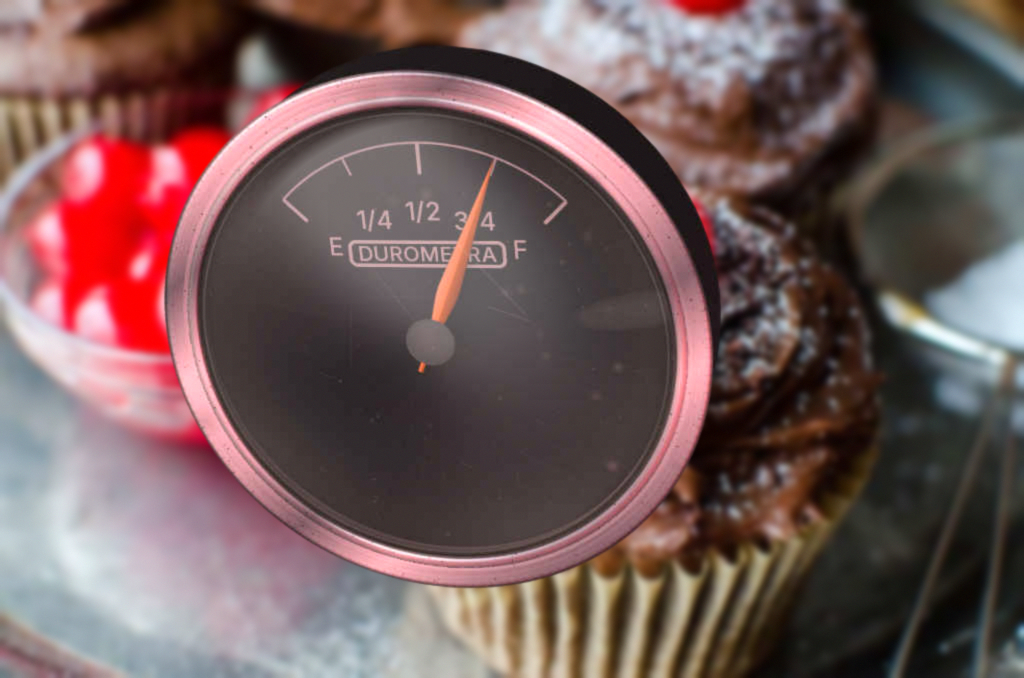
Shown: value=0.75
